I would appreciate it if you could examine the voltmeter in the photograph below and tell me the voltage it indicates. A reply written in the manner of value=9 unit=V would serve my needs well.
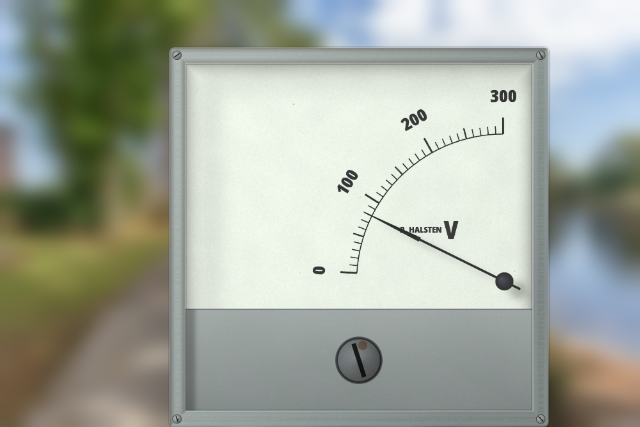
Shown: value=80 unit=V
